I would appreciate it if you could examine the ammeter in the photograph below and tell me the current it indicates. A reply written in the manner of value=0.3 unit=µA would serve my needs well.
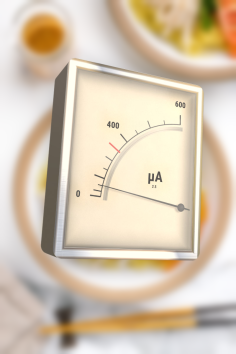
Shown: value=150 unit=µA
